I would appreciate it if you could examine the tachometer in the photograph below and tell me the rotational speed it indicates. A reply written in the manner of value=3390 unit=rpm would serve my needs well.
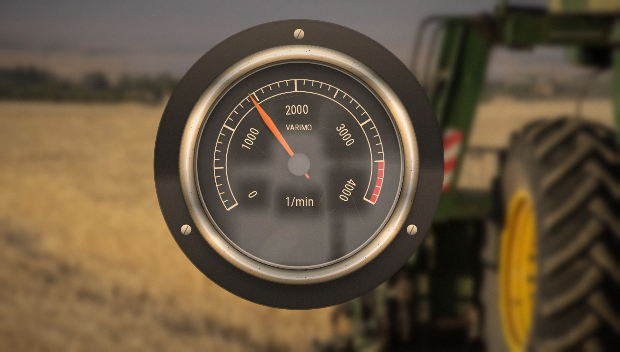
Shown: value=1450 unit=rpm
